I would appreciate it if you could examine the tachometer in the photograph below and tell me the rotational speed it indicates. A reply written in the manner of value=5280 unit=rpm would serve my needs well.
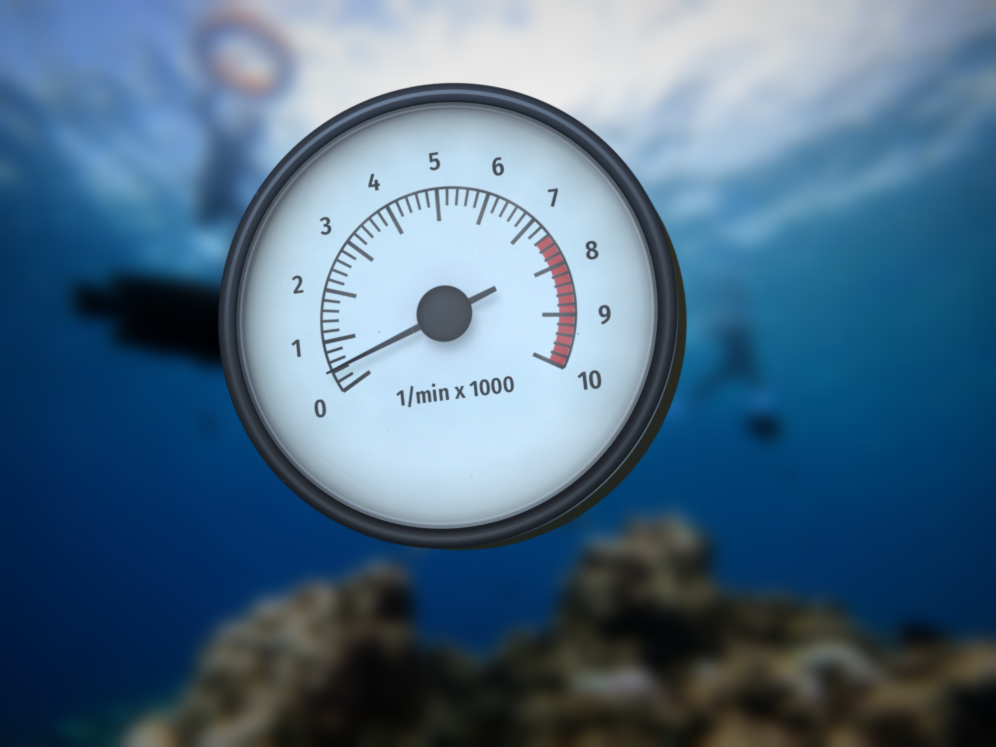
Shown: value=400 unit=rpm
